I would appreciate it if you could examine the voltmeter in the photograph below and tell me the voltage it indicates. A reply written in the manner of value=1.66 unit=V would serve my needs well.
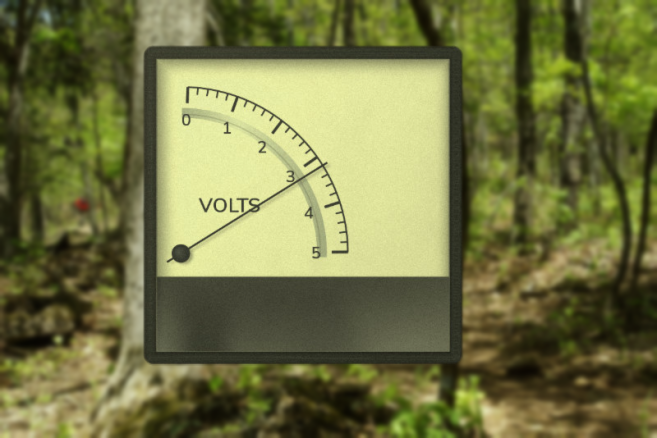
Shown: value=3.2 unit=V
